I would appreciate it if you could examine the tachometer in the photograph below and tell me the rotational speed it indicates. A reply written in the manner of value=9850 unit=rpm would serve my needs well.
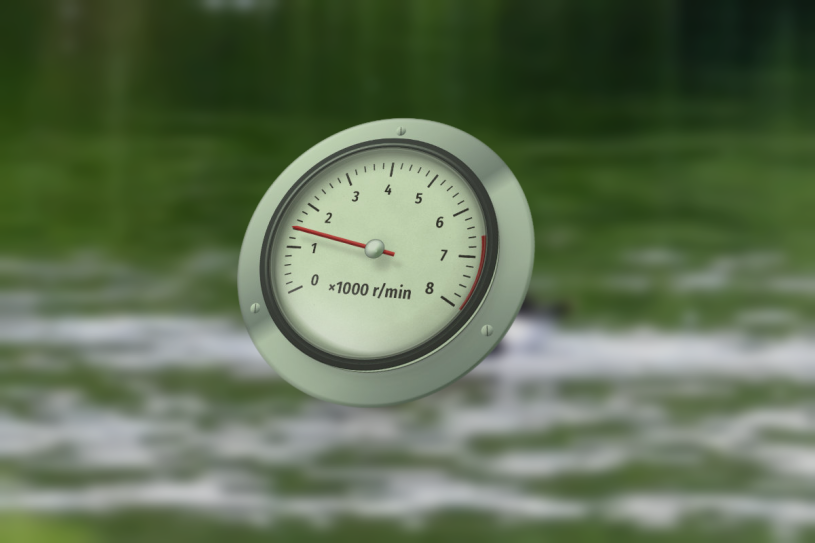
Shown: value=1400 unit=rpm
